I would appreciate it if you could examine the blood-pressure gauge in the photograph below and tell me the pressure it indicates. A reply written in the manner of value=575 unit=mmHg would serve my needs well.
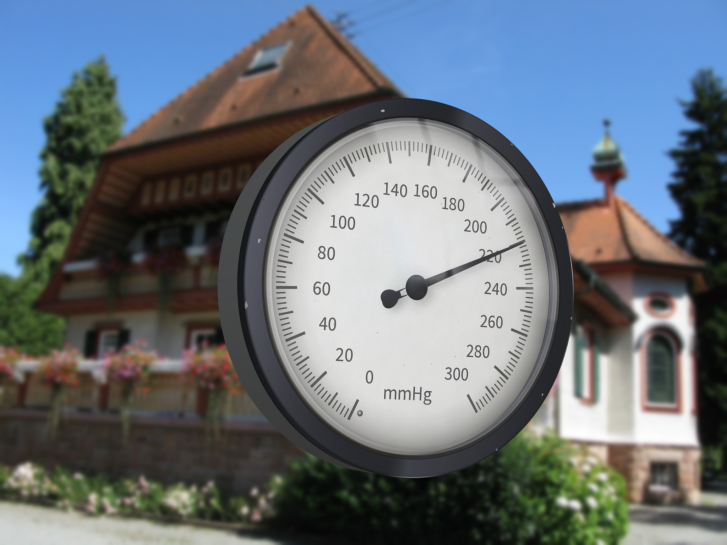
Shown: value=220 unit=mmHg
